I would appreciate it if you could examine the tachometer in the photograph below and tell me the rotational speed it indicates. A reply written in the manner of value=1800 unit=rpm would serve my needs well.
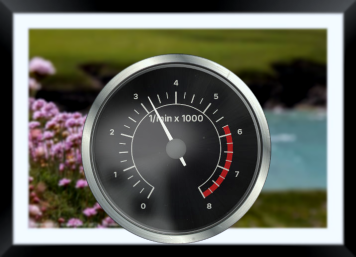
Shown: value=3250 unit=rpm
